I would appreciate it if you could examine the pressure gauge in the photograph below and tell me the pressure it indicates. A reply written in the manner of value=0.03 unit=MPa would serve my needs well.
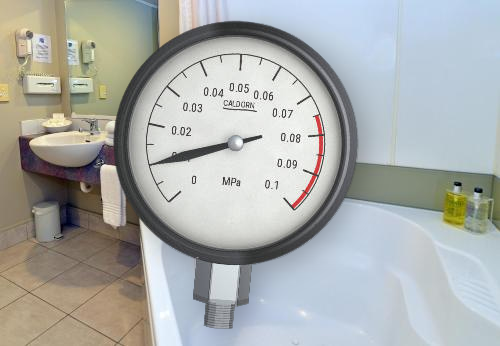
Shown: value=0.01 unit=MPa
